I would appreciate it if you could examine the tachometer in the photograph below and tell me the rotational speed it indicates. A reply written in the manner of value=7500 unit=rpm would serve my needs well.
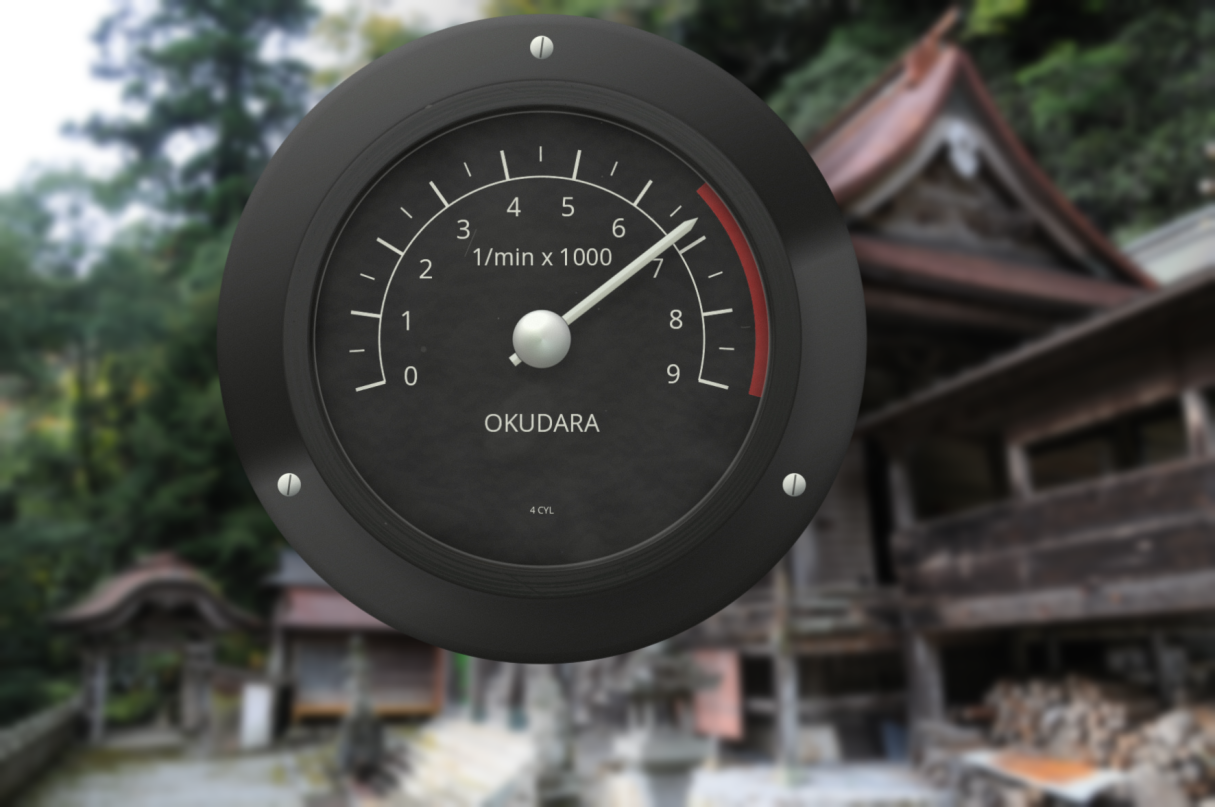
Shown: value=6750 unit=rpm
